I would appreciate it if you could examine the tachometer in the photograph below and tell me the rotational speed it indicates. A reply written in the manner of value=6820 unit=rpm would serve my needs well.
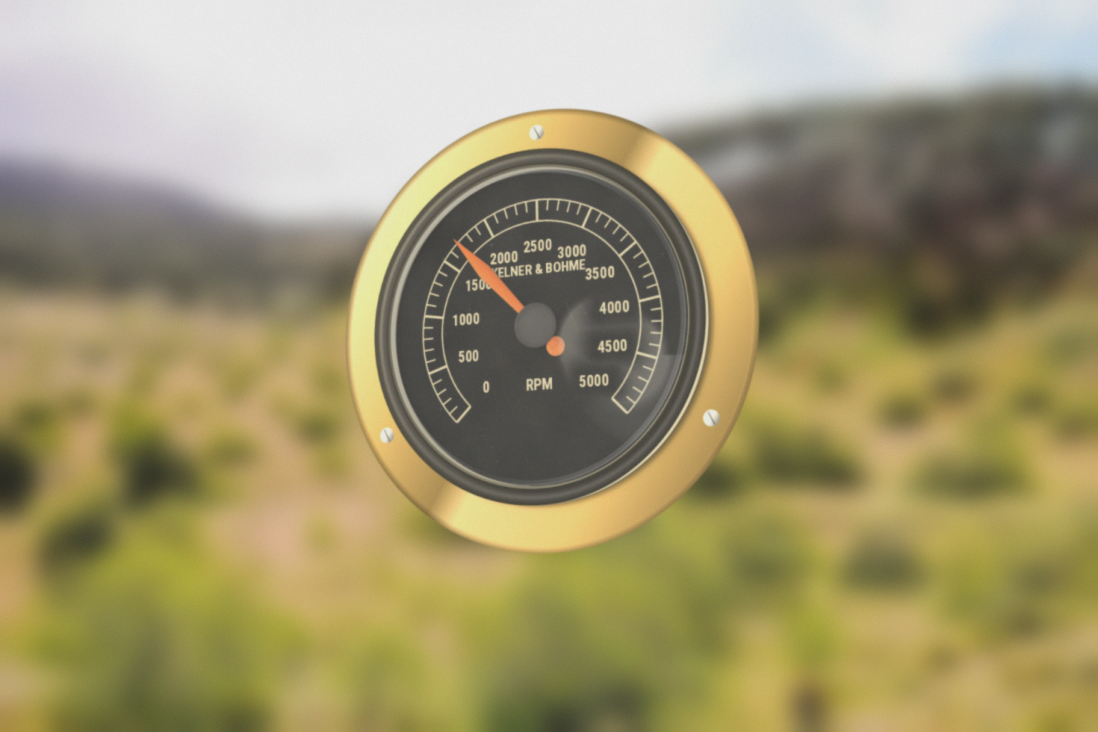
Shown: value=1700 unit=rpm
